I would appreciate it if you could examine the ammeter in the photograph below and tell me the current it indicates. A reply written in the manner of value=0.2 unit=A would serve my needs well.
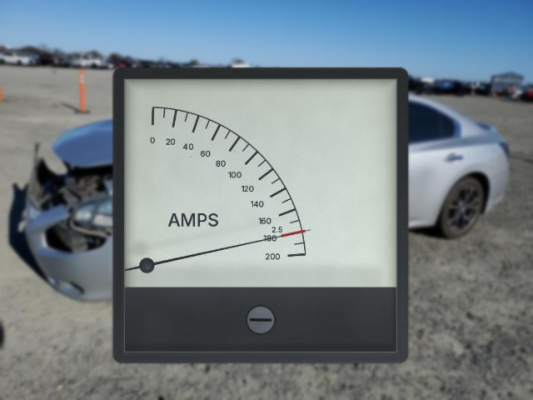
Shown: value=180 unit=A
